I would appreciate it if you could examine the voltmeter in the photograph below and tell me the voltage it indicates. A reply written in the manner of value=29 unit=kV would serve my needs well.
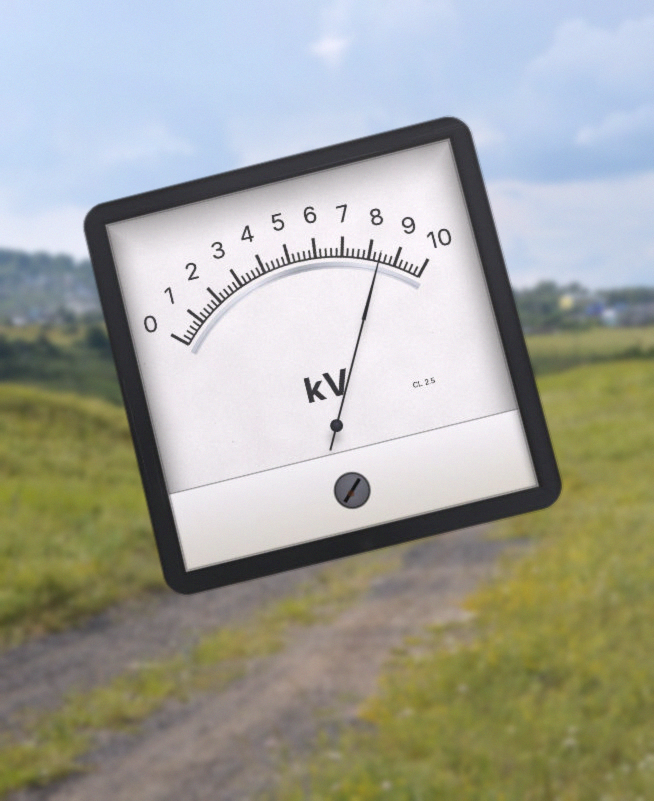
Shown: value=8.4 unit=kV
